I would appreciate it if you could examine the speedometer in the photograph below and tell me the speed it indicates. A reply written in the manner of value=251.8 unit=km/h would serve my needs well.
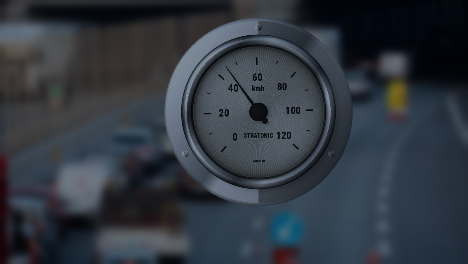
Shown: value=45 unit=km/h
